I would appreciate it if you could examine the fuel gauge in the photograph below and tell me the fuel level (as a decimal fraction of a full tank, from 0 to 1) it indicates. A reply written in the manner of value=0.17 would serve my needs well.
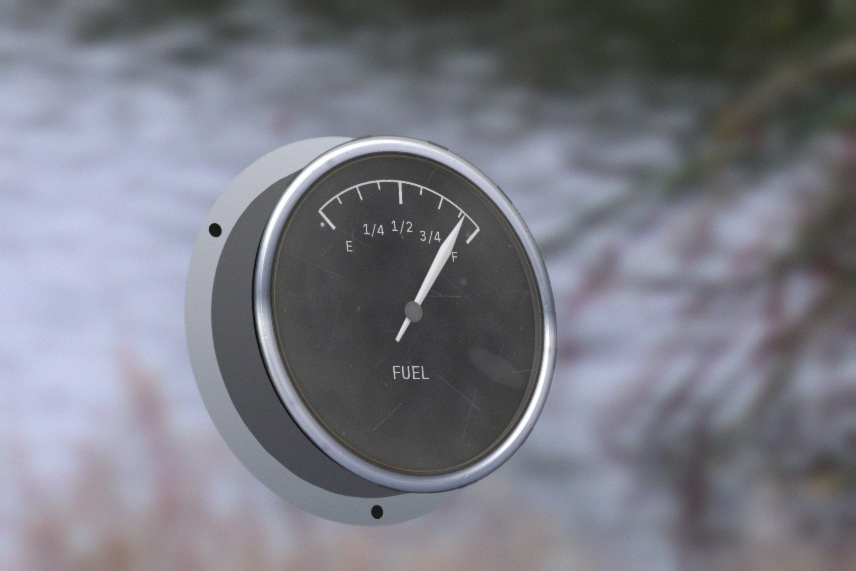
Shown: value=0.875
